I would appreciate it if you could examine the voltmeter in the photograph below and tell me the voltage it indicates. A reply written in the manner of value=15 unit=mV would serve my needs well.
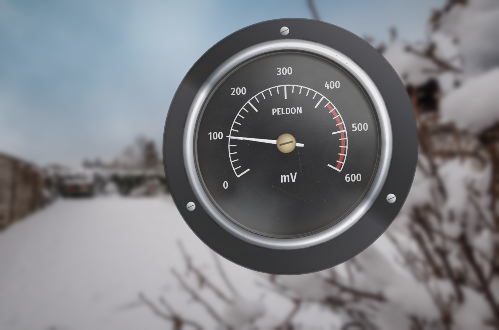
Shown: value=100 unit=mV
